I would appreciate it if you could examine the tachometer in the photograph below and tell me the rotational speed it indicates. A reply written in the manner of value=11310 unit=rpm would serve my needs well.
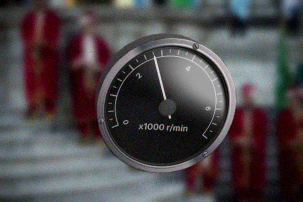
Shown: value=2750 unit=rpm
